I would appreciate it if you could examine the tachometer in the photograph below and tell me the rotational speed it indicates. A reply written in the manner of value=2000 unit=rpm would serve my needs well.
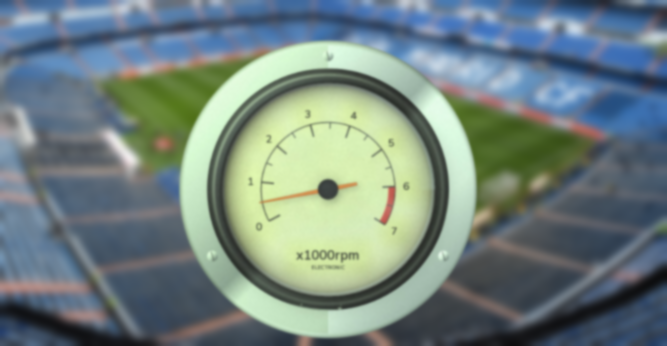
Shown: value=500 unit=rpm
